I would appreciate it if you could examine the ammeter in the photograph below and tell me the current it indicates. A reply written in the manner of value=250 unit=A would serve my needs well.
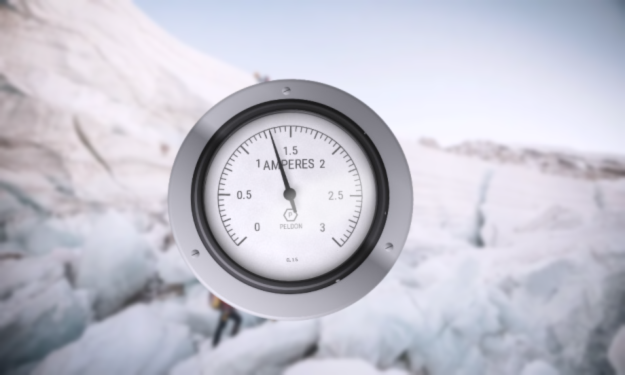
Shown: value=1.3 unit=A
